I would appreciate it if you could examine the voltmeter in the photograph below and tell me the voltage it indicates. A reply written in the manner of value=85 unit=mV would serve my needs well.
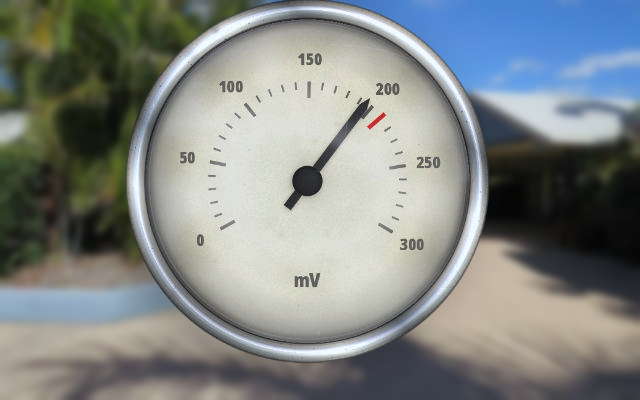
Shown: value=195 unit=mV
